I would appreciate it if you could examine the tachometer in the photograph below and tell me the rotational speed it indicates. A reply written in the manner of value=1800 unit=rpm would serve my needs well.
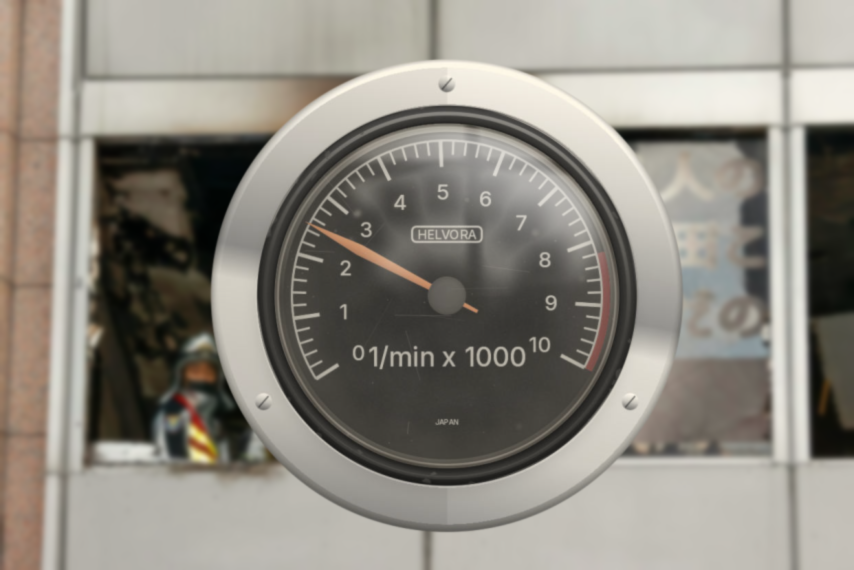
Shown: value=2500 unit=rpm
